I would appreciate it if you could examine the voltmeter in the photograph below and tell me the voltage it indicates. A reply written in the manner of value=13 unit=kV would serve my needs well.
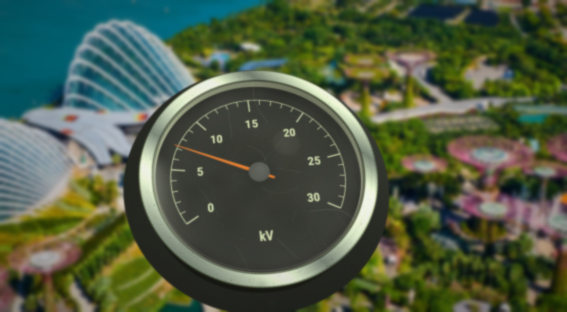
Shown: value=7 unit=kV
